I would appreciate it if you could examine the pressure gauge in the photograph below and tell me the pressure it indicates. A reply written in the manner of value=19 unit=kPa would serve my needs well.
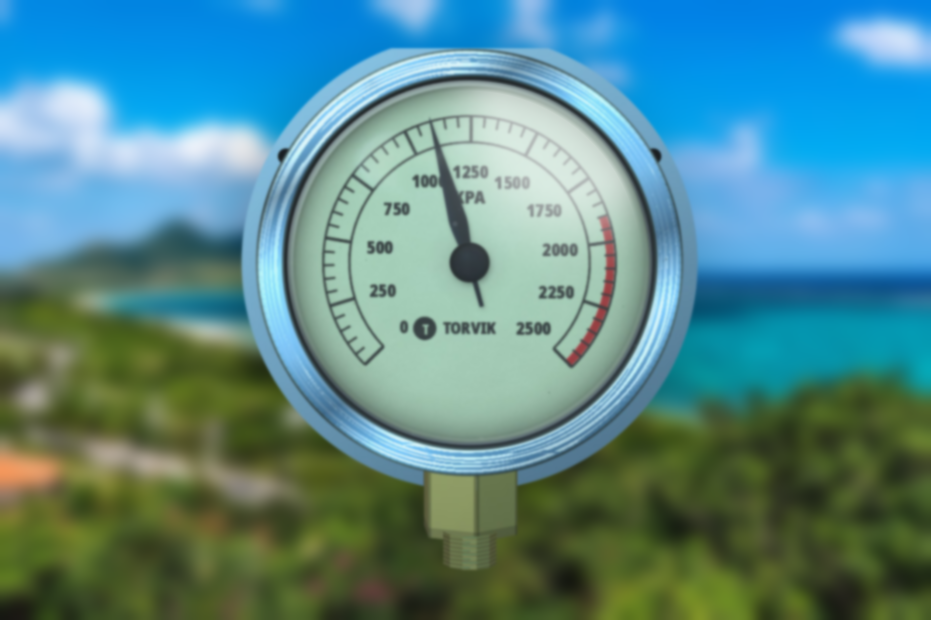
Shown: value=1100 unit=kPa
